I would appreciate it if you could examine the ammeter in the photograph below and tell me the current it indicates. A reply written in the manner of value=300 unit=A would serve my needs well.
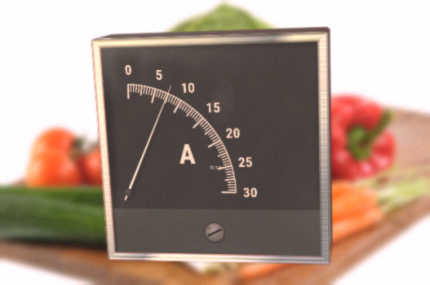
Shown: value=7.5 unit=A
